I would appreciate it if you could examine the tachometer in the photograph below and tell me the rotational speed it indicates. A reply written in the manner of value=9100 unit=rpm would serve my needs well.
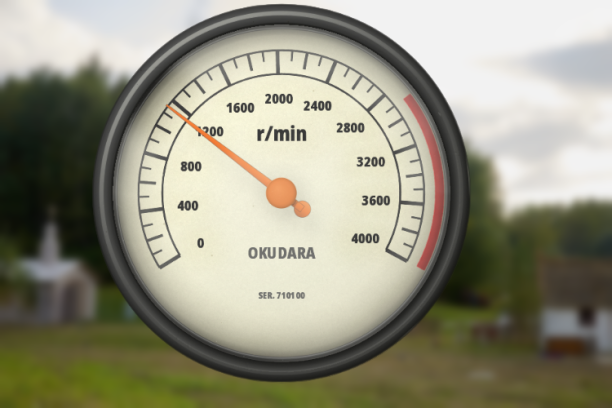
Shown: value=1150 unit=rpm
